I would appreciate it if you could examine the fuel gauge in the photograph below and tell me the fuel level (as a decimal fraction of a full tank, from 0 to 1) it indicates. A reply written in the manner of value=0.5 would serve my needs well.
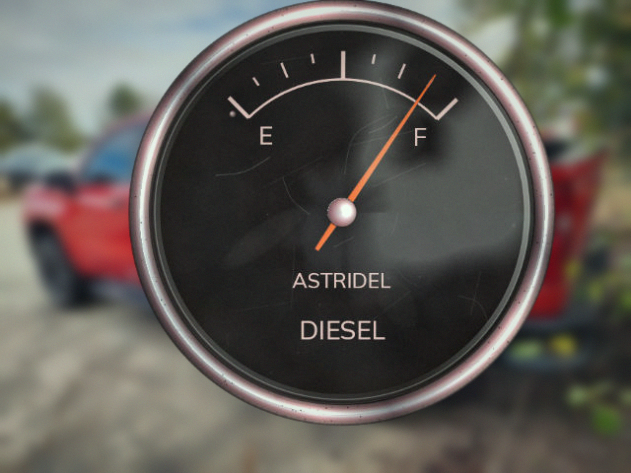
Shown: value=0.875
